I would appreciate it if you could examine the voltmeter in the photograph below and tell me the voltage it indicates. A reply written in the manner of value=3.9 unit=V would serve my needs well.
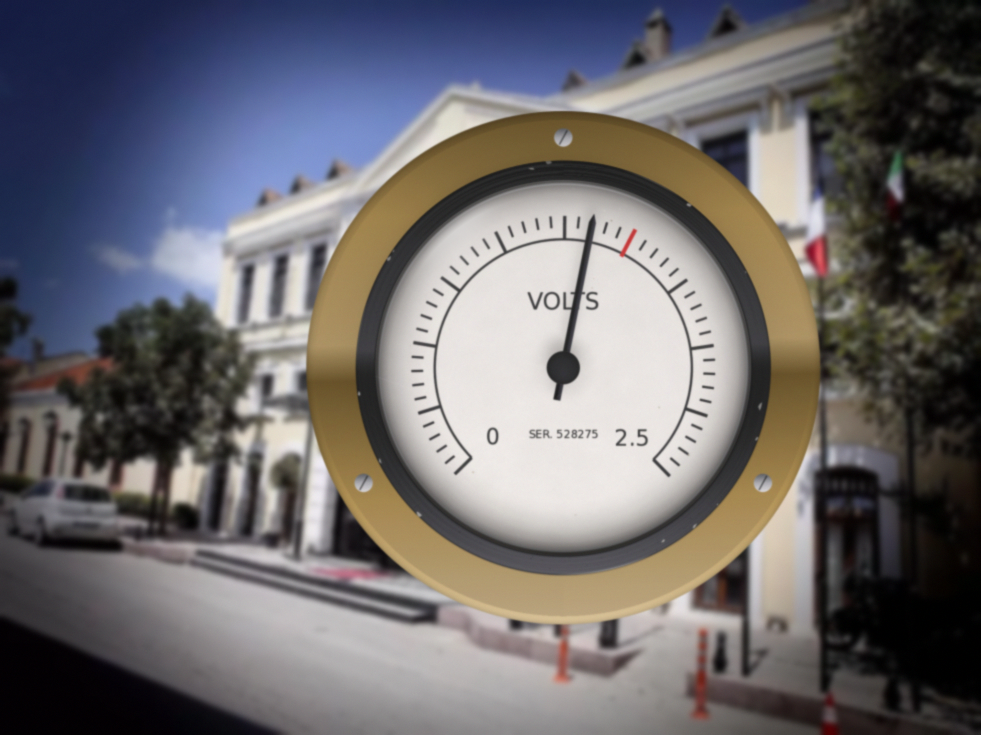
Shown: value=1.35 unit=V
